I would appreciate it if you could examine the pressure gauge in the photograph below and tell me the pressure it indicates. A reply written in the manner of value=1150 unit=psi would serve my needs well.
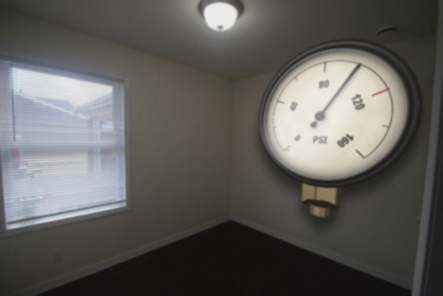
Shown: value=100 unit=psi
